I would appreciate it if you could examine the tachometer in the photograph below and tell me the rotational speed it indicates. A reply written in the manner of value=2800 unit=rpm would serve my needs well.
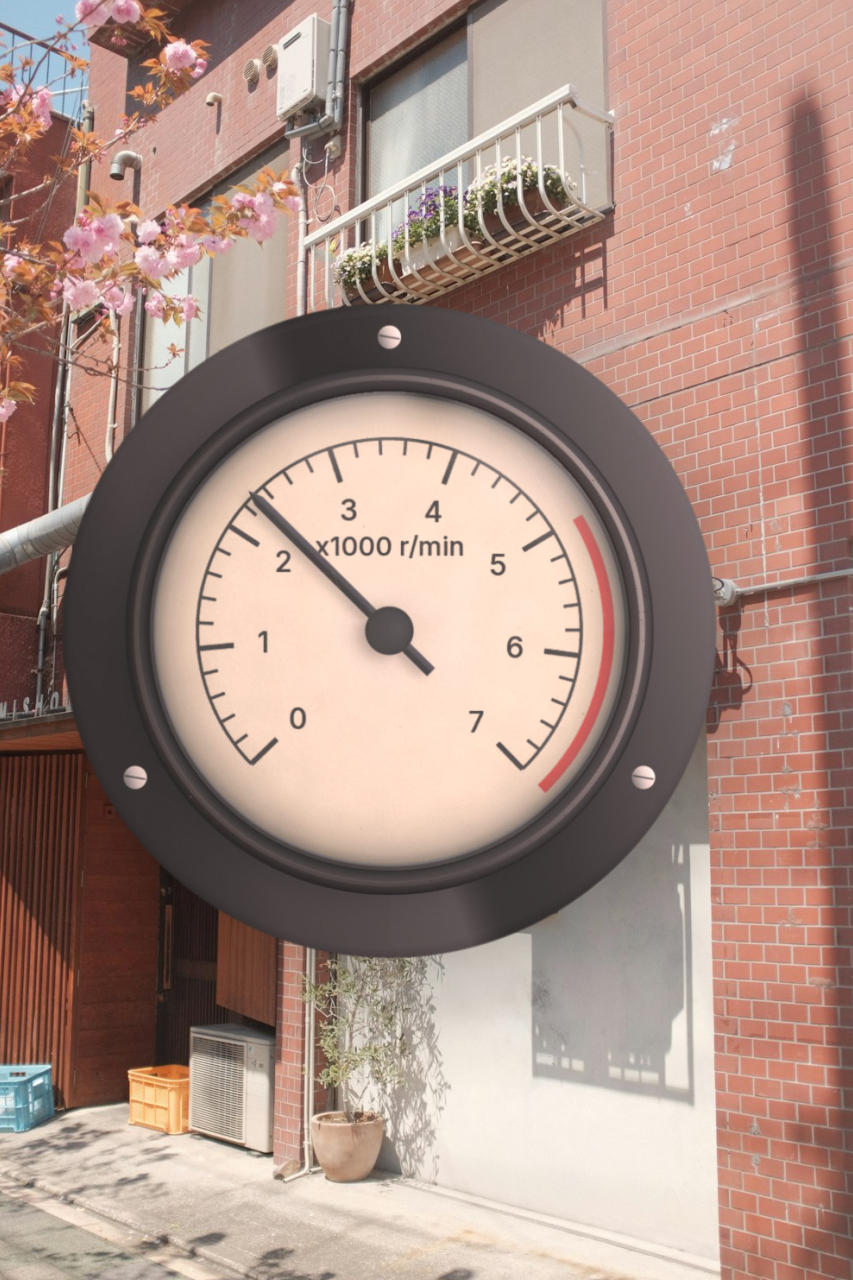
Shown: value=2300 unit=rpm
